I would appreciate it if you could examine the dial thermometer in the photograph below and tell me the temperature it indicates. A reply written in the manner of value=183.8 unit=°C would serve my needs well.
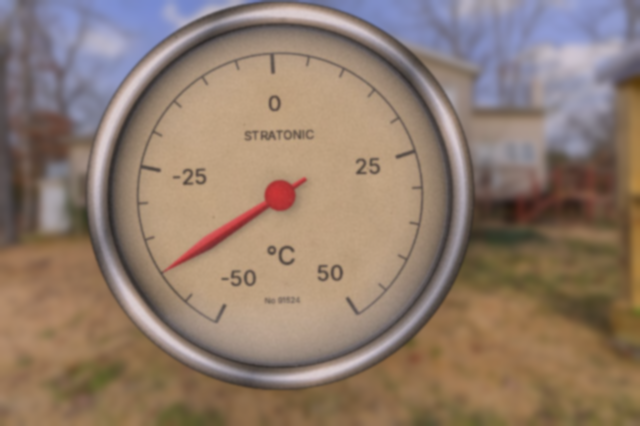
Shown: value=-40 unit=°C
